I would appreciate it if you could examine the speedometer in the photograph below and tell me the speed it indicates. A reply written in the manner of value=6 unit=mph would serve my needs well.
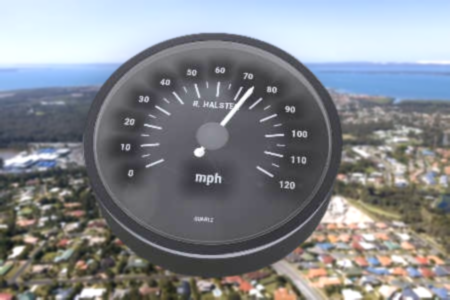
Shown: value=75 unit=mph
